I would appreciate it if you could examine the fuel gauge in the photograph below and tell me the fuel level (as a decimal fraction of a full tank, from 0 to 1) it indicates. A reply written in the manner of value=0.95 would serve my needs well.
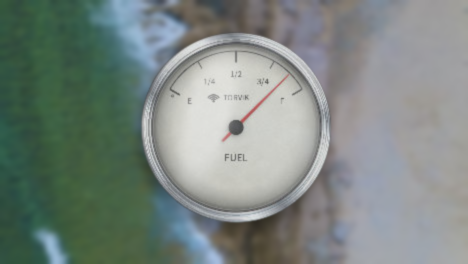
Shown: value=0.875
